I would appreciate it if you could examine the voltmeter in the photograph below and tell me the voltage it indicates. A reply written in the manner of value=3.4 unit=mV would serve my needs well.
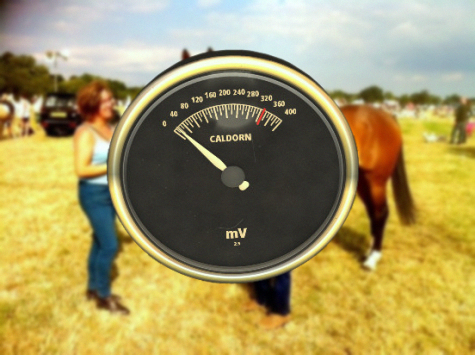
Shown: value=20 unit=mV
